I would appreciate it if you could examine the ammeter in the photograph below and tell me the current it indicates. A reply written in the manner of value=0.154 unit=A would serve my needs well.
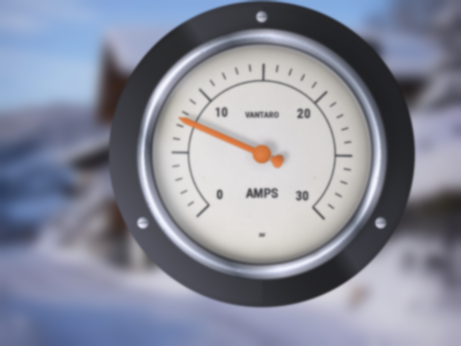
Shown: value=7.5 unit=A
